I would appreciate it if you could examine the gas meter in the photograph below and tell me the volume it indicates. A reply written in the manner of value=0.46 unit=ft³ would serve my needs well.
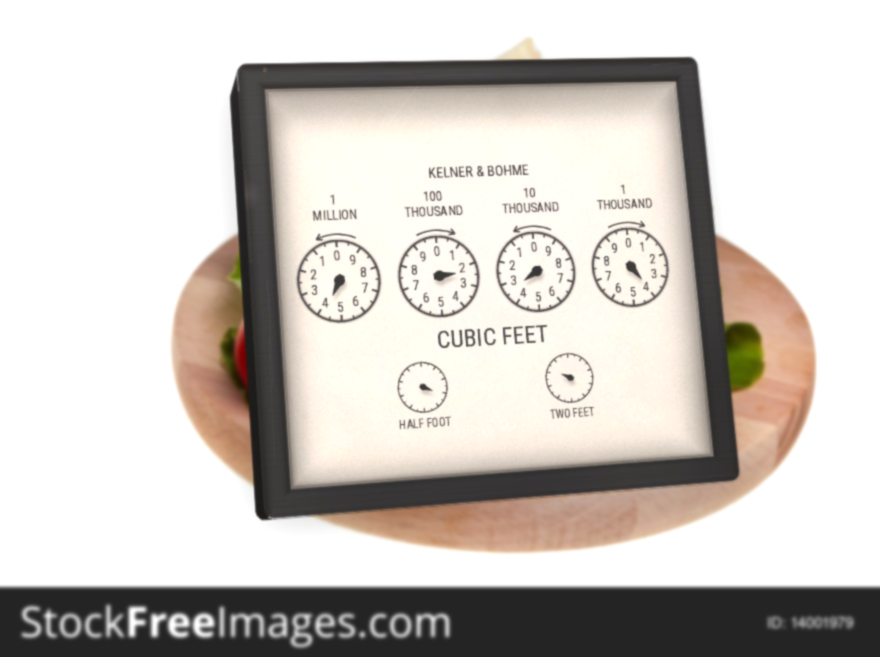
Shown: value=423400 unit=ft³
